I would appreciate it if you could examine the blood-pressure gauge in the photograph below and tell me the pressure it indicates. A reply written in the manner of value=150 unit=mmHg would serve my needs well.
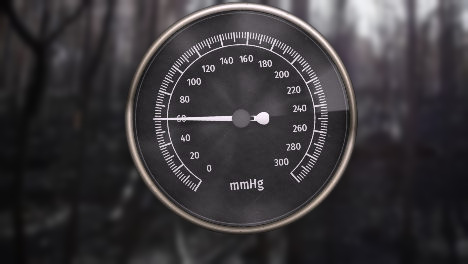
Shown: value=60 unit=mmHg
